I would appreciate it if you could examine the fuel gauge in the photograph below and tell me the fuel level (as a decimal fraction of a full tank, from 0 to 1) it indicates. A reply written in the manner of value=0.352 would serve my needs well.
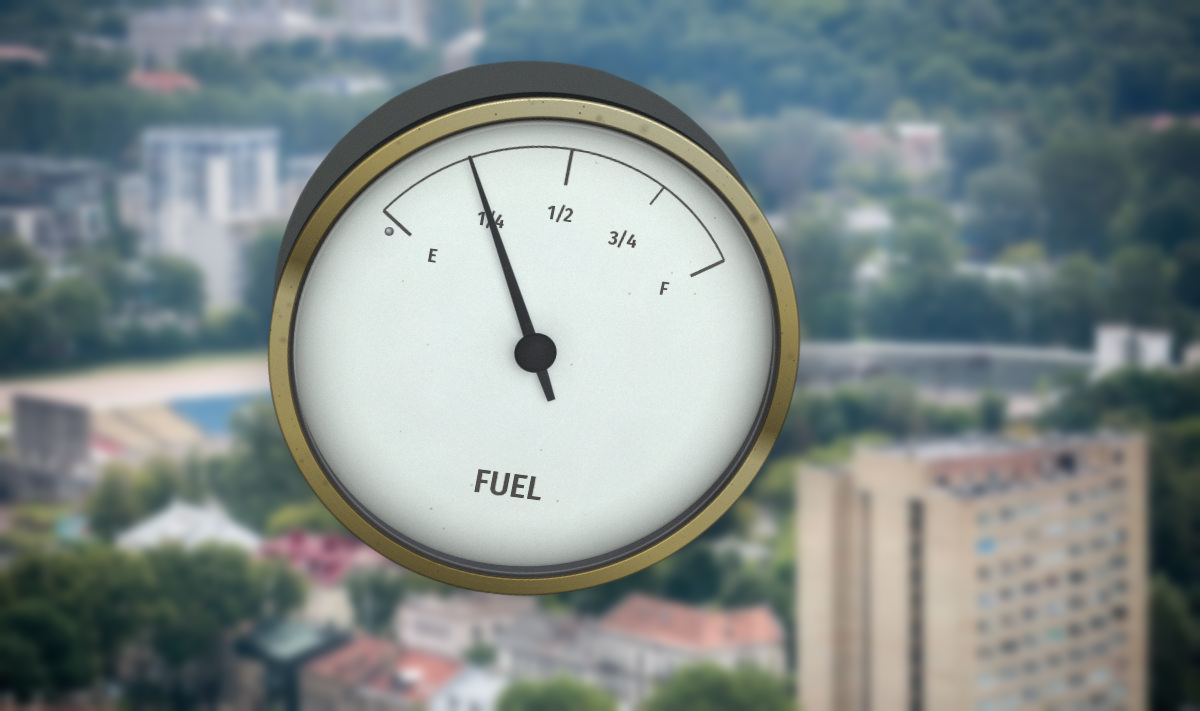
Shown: value=0.25
